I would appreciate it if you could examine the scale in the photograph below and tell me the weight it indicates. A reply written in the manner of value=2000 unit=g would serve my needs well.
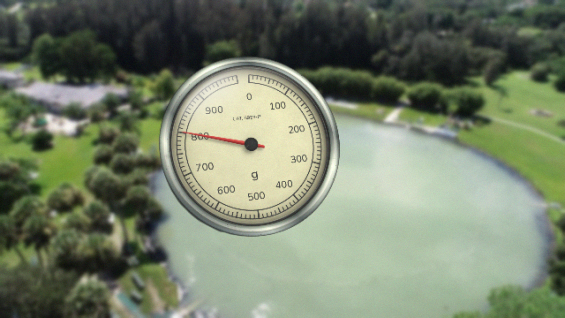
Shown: value=800 unit=g
